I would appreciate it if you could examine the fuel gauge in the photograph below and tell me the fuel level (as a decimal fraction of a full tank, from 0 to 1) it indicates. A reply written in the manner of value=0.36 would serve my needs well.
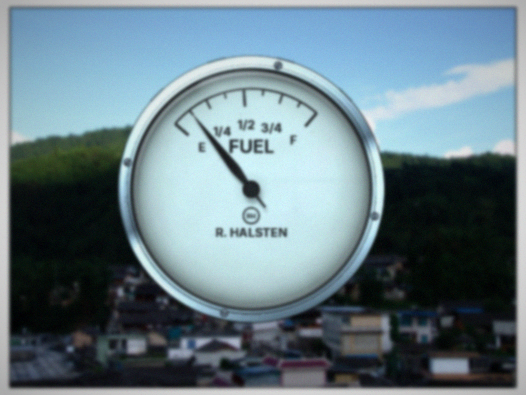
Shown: value=0.125
